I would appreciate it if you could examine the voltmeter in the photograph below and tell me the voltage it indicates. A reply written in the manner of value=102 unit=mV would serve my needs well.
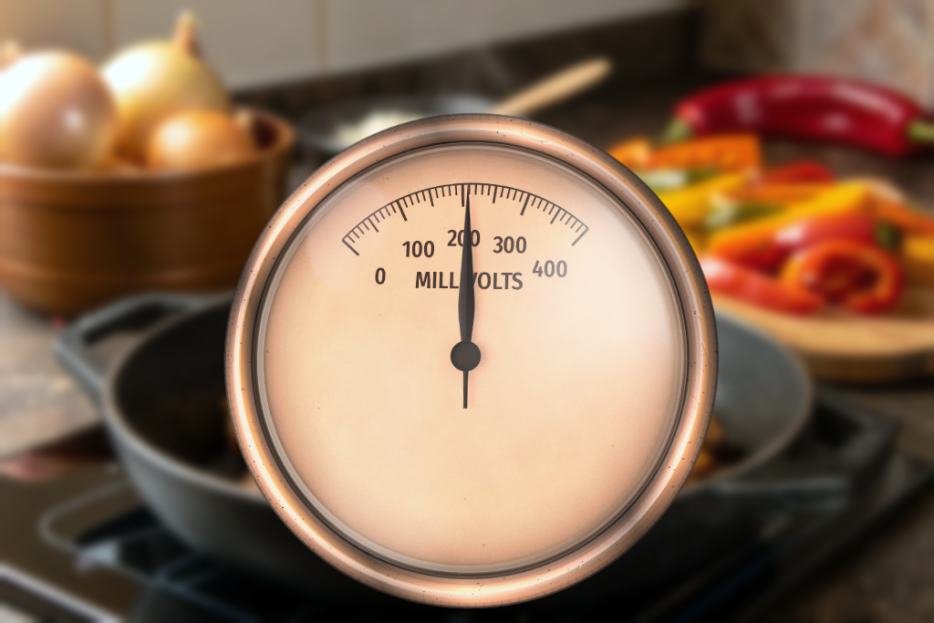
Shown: value=210 unit=mV
